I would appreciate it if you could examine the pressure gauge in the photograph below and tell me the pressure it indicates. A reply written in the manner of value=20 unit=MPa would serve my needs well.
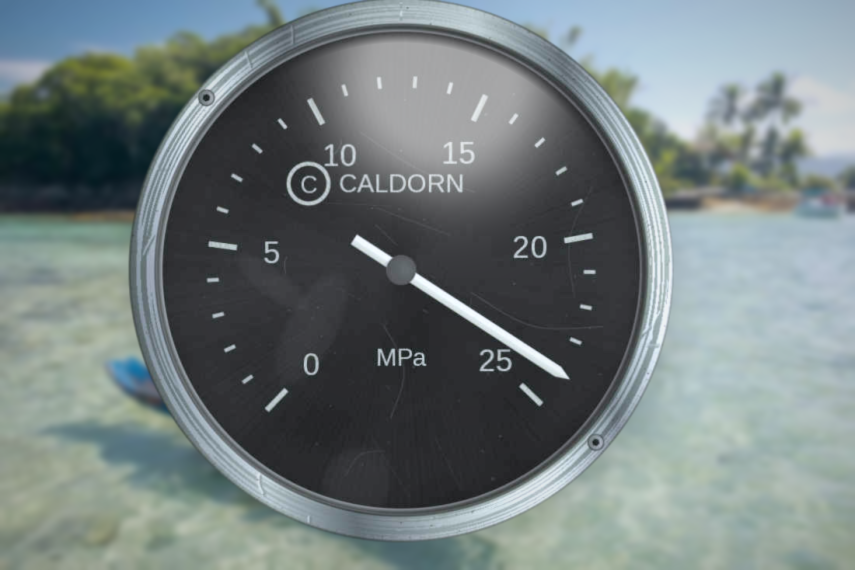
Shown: value=24 unit=MPa
